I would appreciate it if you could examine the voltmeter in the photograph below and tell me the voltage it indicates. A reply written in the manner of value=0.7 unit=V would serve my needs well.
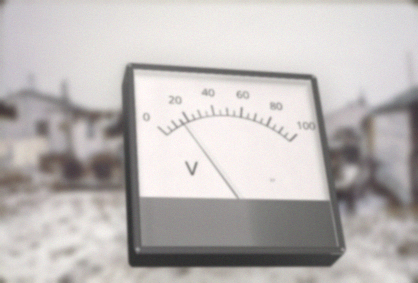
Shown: value=15 unit=V
